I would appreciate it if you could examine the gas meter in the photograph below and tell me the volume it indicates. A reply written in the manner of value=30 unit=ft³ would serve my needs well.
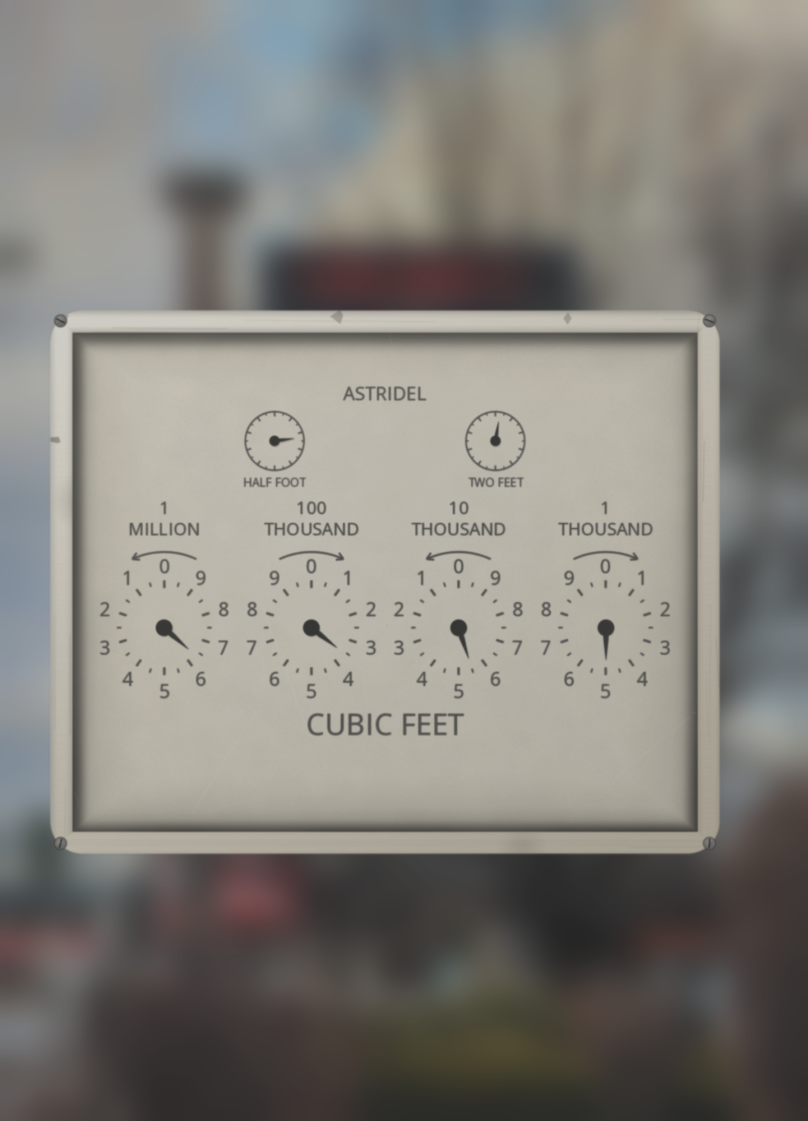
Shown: value=635500 unit=ft³
